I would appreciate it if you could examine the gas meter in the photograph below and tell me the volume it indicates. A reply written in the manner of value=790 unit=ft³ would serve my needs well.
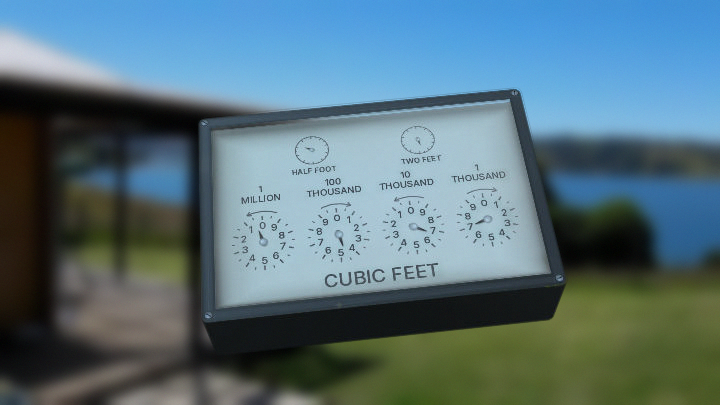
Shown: value=46700 unit=ft³
